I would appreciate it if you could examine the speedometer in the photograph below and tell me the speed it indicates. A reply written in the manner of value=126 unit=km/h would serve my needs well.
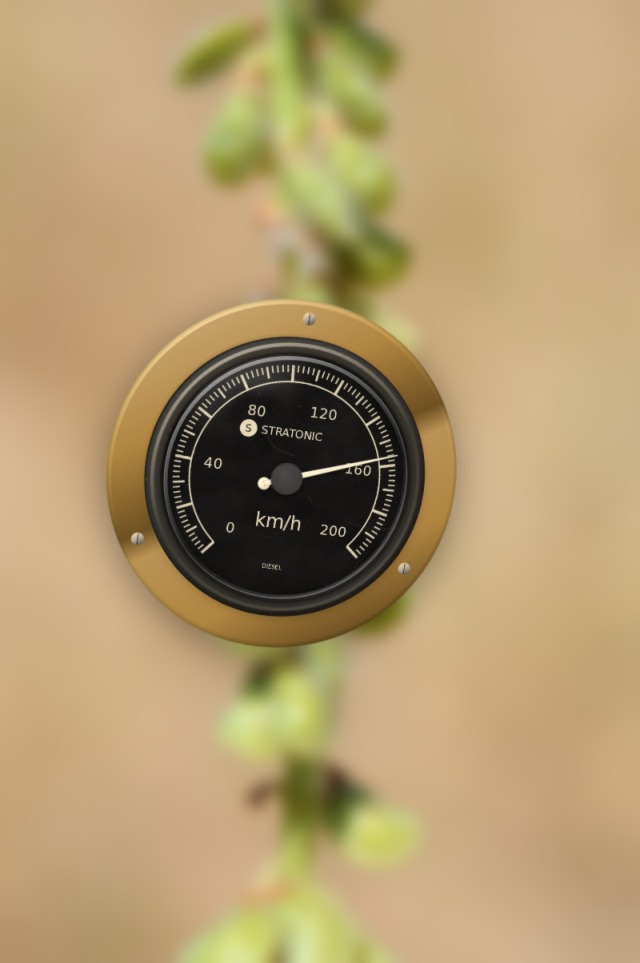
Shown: value=156 unit=km/h
